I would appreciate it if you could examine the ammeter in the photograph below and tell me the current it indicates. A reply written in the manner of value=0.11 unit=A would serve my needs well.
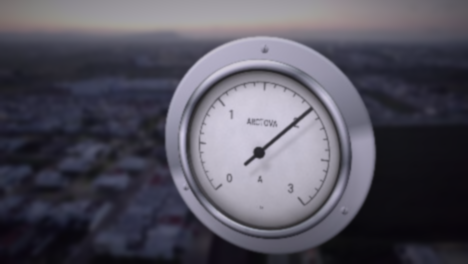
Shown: value=2 unit=A
